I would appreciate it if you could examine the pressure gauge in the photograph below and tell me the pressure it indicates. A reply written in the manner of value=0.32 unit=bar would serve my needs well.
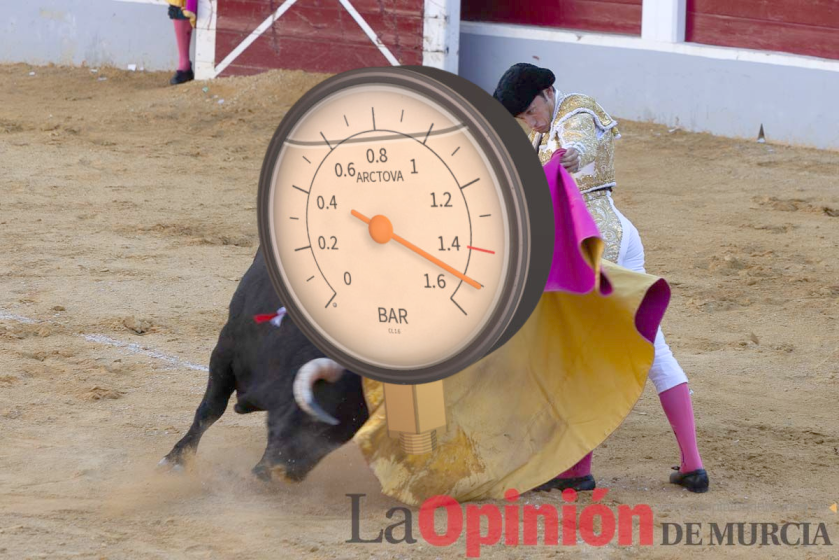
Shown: value=1.5 unit=bar
